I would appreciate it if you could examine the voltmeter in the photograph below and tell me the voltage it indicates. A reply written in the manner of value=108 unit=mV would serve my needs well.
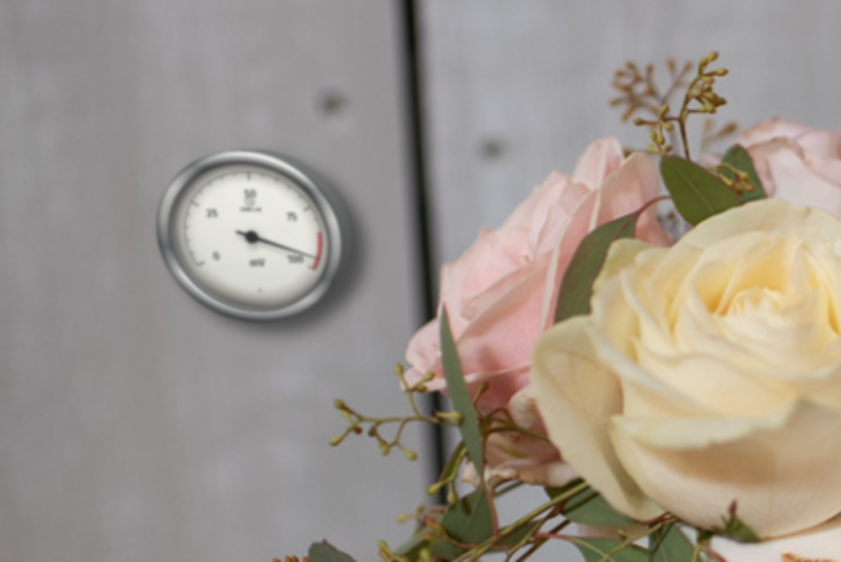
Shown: value=95 unit=mV
